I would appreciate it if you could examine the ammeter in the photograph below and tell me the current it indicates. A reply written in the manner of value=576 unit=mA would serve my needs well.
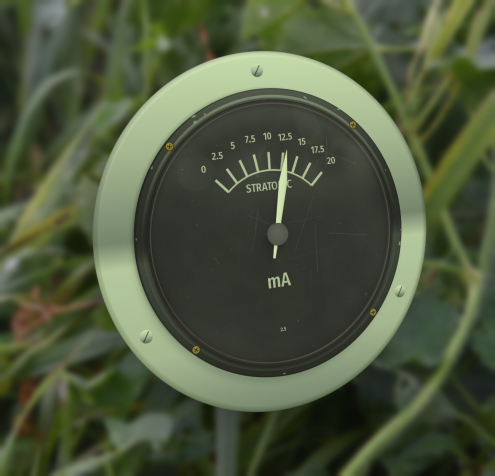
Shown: value=12.5 unit=mA
